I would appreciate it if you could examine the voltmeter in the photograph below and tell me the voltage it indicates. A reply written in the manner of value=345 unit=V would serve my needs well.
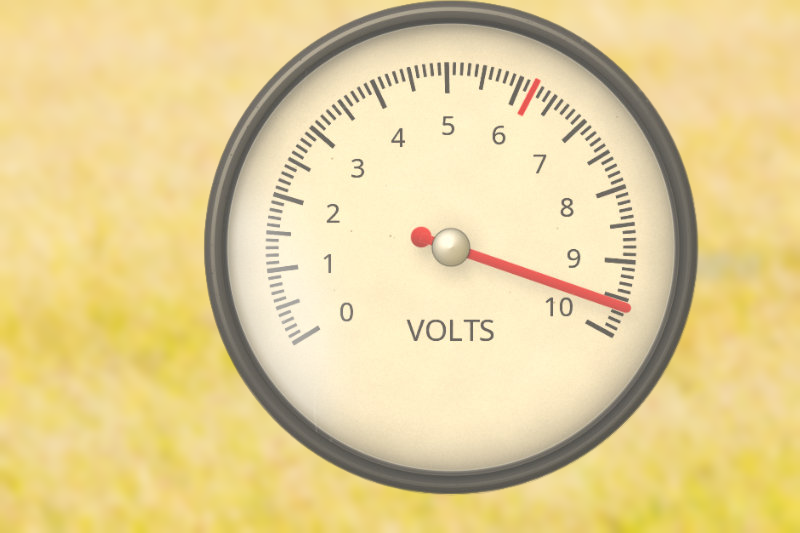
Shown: value=9.6 unit=V
